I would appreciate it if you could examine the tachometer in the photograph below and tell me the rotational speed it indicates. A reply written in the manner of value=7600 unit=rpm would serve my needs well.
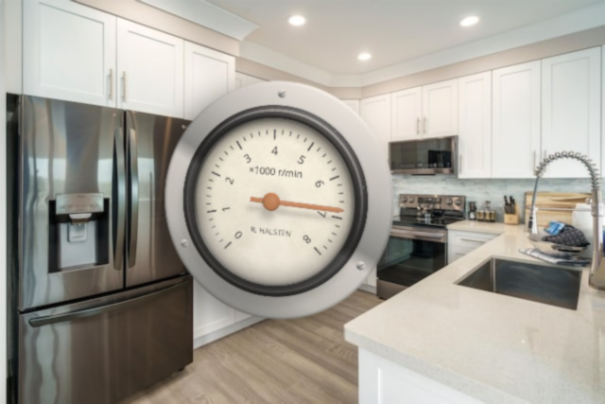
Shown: value=6800 unit=rpm
